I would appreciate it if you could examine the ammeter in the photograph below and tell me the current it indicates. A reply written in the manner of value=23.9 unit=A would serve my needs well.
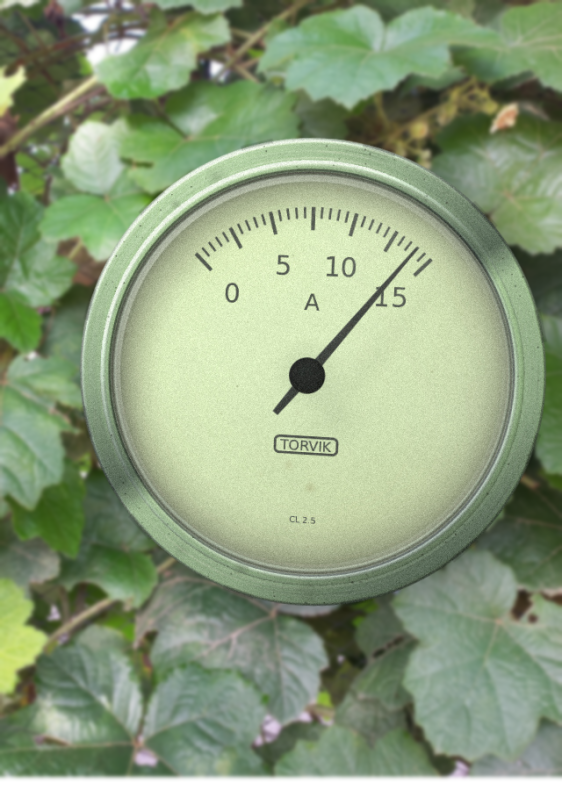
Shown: value=14 unit=A
